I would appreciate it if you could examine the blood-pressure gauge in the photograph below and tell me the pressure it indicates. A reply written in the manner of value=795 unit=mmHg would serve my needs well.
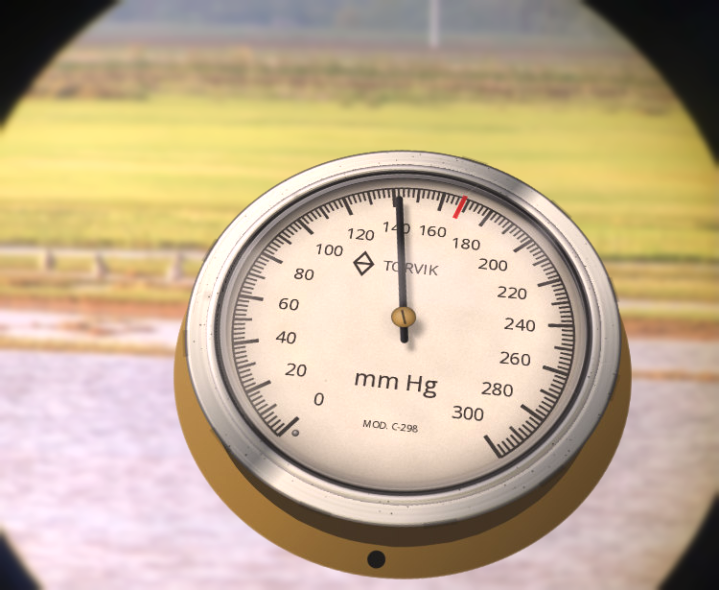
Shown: value=142 unit=mmHg
